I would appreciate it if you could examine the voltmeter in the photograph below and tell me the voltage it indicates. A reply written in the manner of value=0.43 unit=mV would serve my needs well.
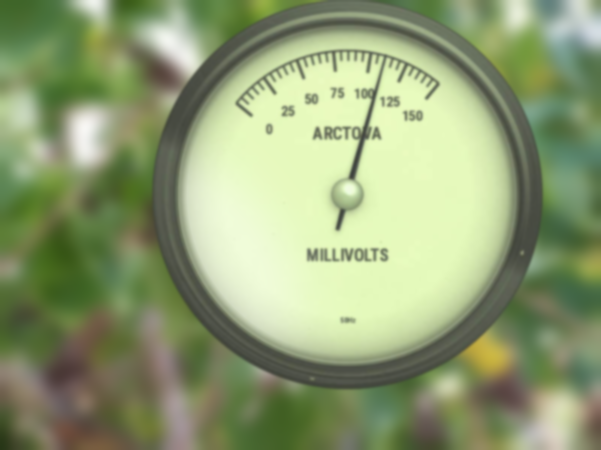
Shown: value=110 unit=mV
